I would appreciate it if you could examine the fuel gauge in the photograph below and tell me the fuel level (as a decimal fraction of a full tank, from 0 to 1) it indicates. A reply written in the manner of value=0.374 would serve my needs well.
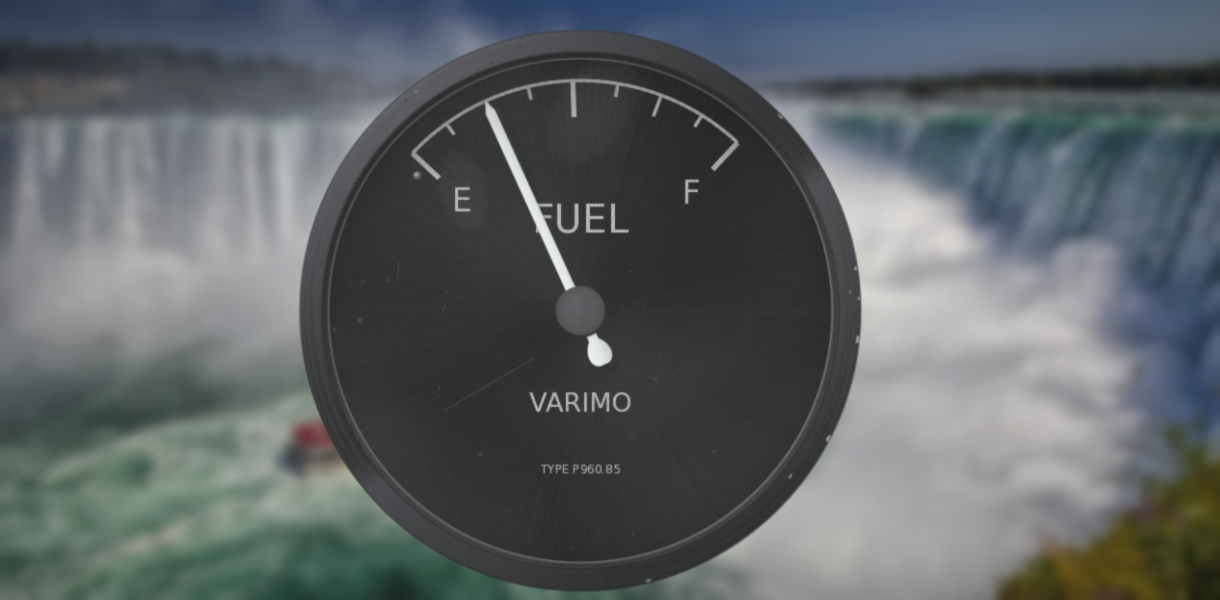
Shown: value=0.25
